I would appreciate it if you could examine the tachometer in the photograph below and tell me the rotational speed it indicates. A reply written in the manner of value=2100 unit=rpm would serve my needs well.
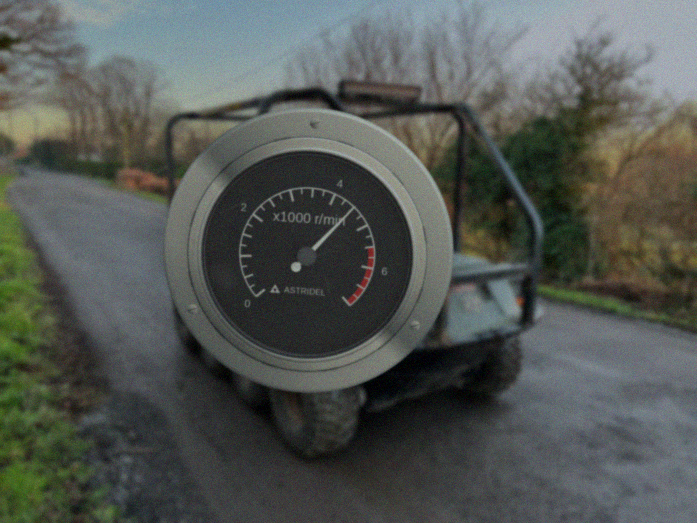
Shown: value=4500 unit=rpm
